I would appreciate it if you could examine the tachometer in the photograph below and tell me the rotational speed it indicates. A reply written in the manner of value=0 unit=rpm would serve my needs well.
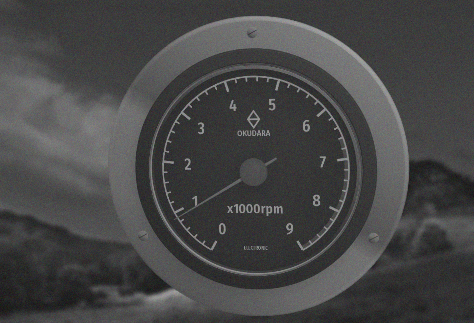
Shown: value=900 unit=rpm
